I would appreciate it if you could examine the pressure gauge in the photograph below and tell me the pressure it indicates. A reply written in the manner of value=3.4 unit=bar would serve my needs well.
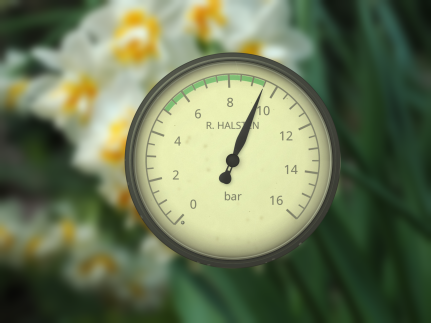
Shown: value=9.5 unit=bar
